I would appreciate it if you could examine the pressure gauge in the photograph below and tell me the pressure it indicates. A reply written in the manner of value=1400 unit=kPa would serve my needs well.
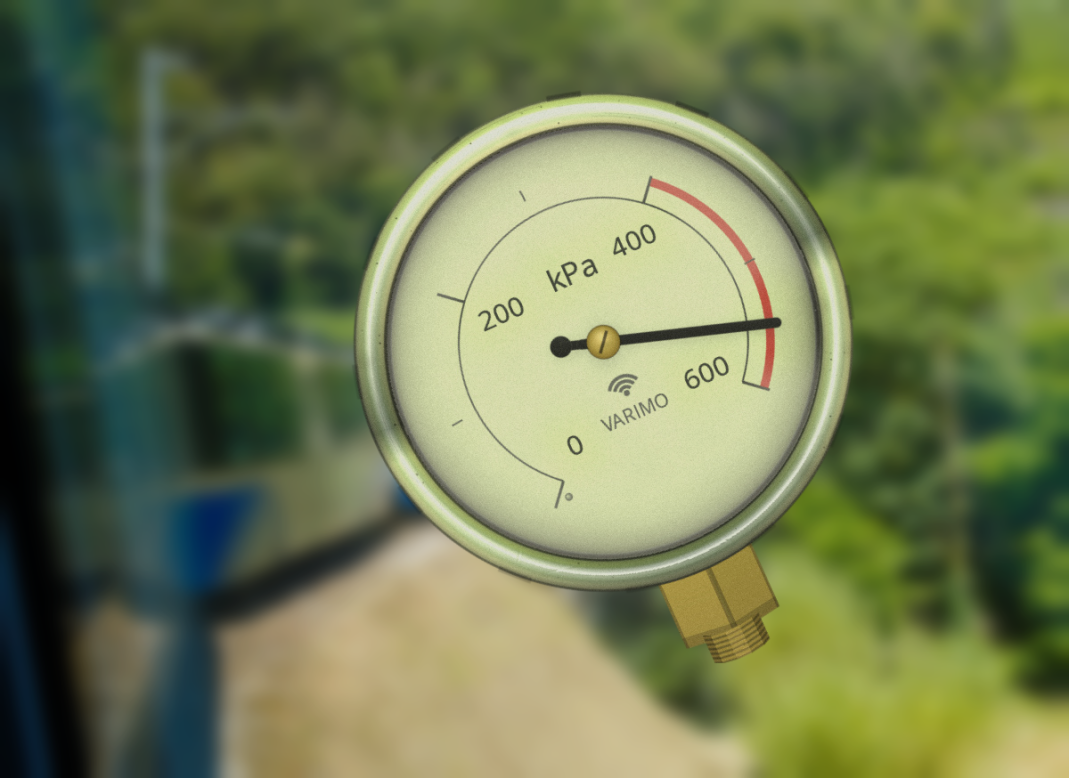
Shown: value=550 unit=kPa
